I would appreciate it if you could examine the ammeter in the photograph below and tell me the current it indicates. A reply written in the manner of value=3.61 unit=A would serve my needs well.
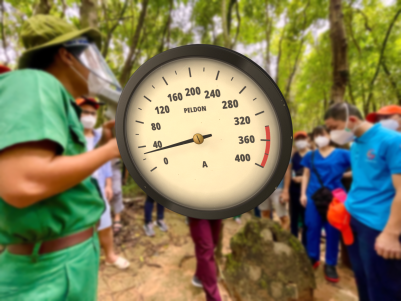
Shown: value=30 unit=A
